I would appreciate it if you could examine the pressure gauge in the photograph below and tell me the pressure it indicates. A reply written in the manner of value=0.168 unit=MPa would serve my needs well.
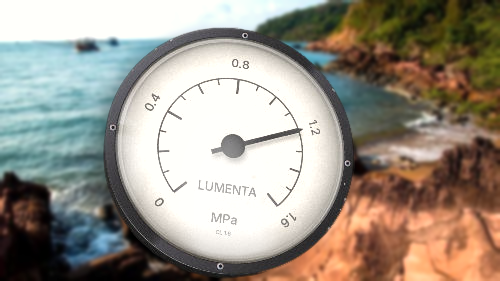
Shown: value=1.2 unit=MPa
